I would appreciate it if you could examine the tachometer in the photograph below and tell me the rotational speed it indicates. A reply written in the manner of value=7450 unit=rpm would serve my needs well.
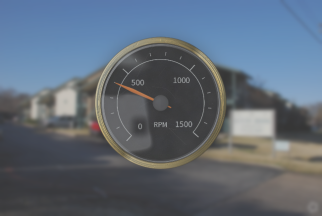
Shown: value=400 unit=rpm
